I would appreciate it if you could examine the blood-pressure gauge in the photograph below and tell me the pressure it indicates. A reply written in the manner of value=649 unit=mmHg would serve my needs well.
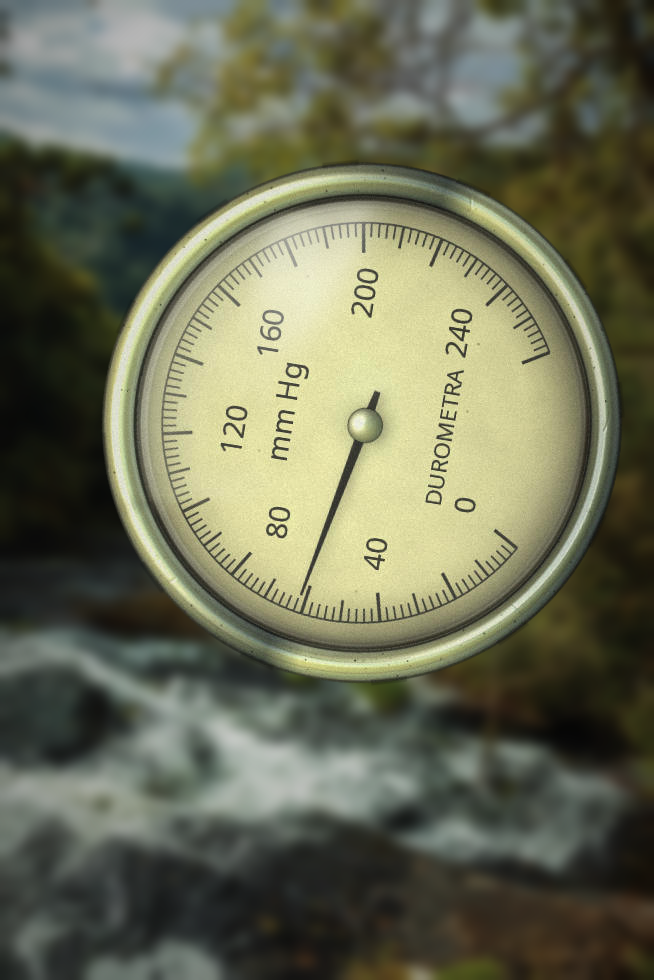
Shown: value=62 unit=mmHg
